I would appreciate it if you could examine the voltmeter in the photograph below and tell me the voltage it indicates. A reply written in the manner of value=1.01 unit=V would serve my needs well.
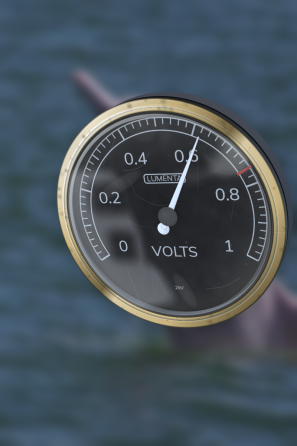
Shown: value=0.62 unit=V
